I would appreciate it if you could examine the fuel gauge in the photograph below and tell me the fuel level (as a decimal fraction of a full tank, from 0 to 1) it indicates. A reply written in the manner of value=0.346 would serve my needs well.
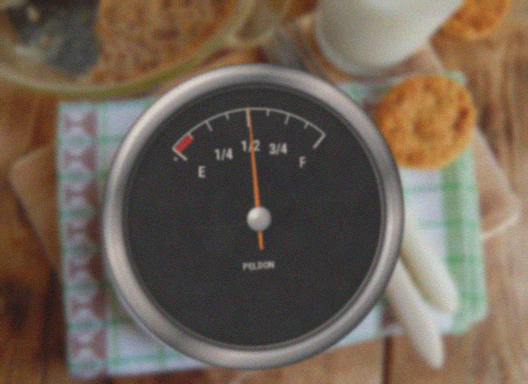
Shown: value=0.5
